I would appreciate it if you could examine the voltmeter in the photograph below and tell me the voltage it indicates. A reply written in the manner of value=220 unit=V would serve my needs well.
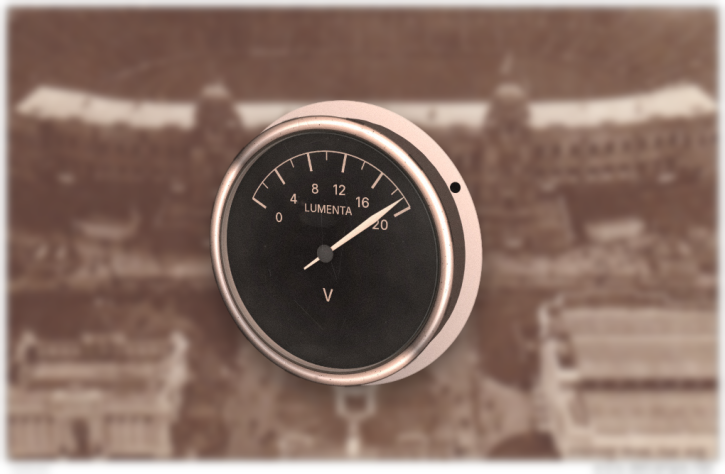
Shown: value=19 unit=V
